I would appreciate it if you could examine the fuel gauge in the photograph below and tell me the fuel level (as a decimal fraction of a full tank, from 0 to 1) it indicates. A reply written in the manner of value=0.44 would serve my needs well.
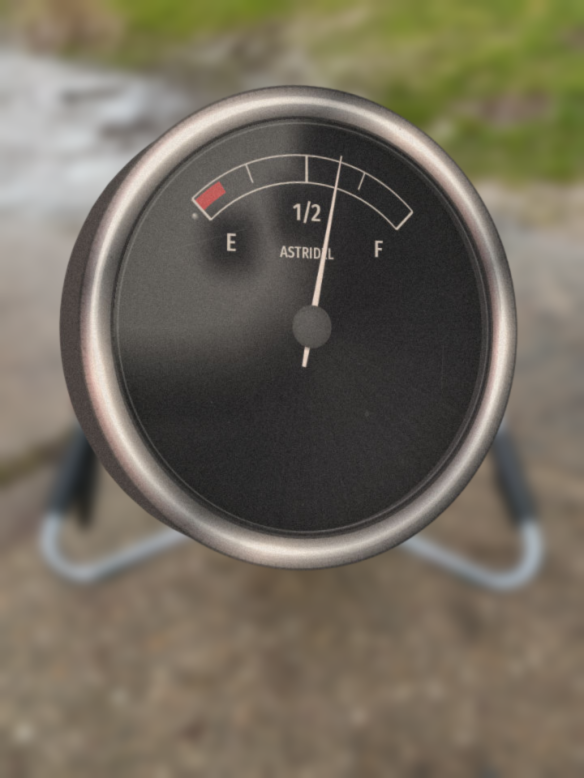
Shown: value=0.625
